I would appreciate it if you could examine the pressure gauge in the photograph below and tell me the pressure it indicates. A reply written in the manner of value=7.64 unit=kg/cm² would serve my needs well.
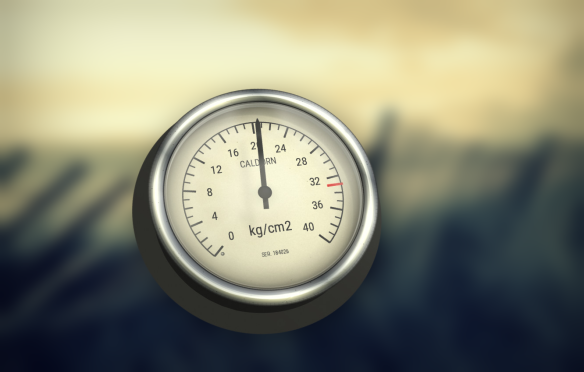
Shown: value=20.5 unit=kg/cm²
